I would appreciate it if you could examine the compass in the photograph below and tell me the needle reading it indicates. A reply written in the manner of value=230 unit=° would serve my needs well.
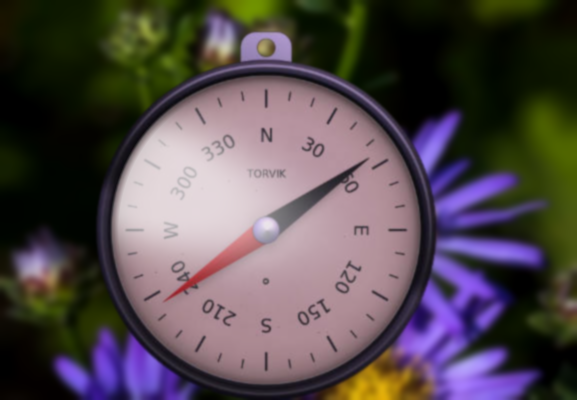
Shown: value=235 unit=°
